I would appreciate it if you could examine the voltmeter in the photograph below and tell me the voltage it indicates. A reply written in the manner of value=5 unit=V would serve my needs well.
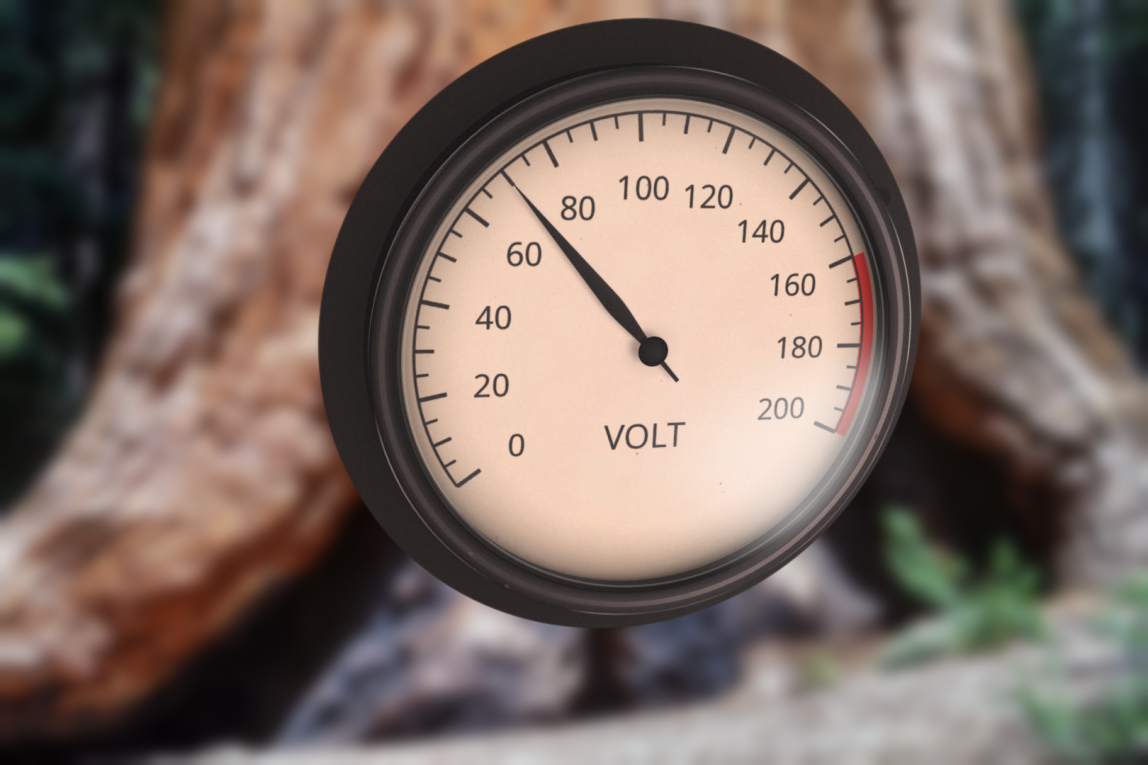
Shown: value=70 unit=V
